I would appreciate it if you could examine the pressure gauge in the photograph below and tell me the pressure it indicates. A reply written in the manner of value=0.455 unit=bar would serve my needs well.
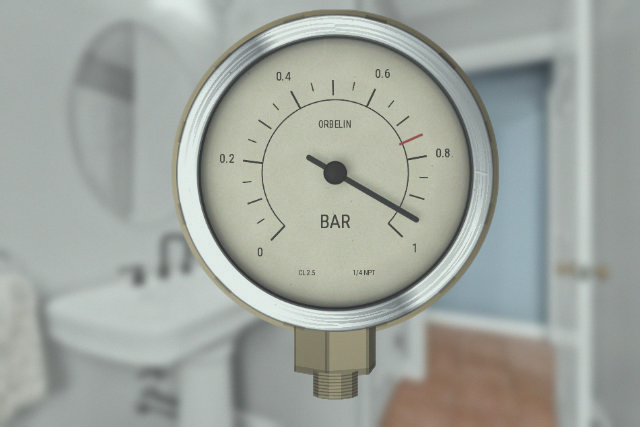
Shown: value=0.95 unit=bar
